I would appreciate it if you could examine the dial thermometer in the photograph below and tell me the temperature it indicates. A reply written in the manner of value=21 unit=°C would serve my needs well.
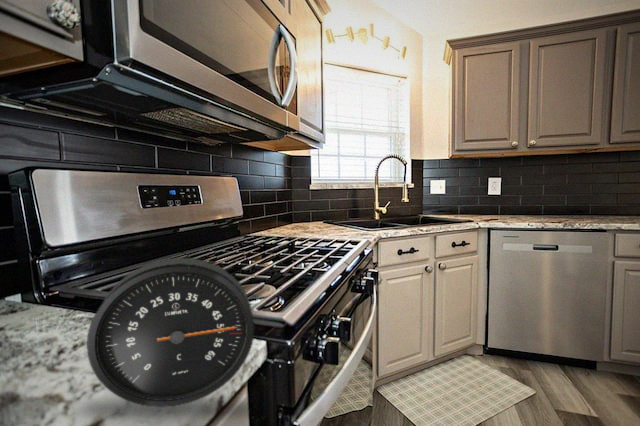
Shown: value=50 unit=°C
